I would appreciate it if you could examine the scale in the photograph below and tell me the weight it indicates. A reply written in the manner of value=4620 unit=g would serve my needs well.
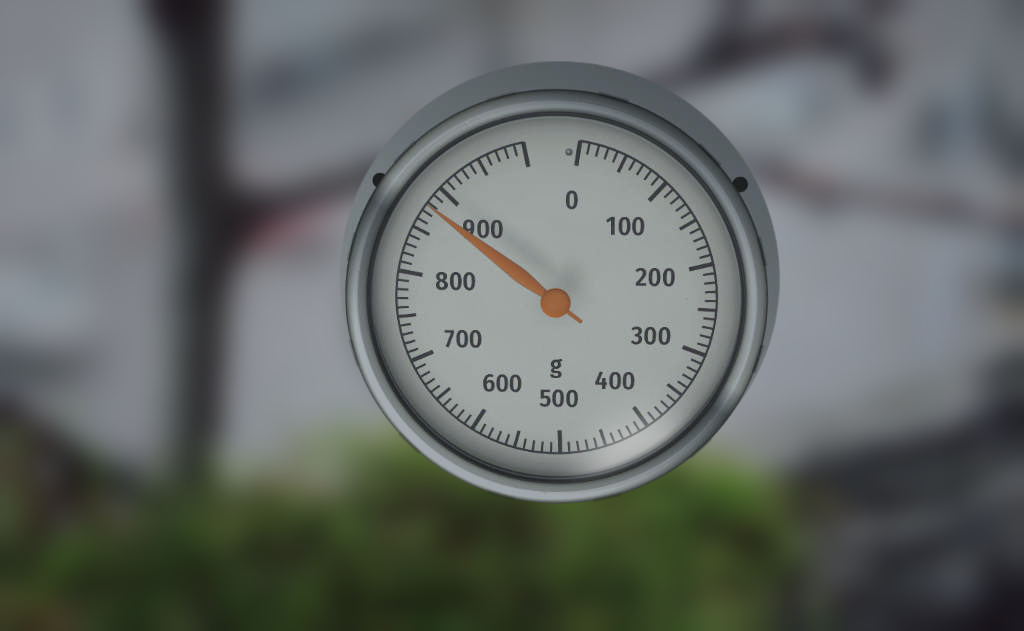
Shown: value=880 unit=g
